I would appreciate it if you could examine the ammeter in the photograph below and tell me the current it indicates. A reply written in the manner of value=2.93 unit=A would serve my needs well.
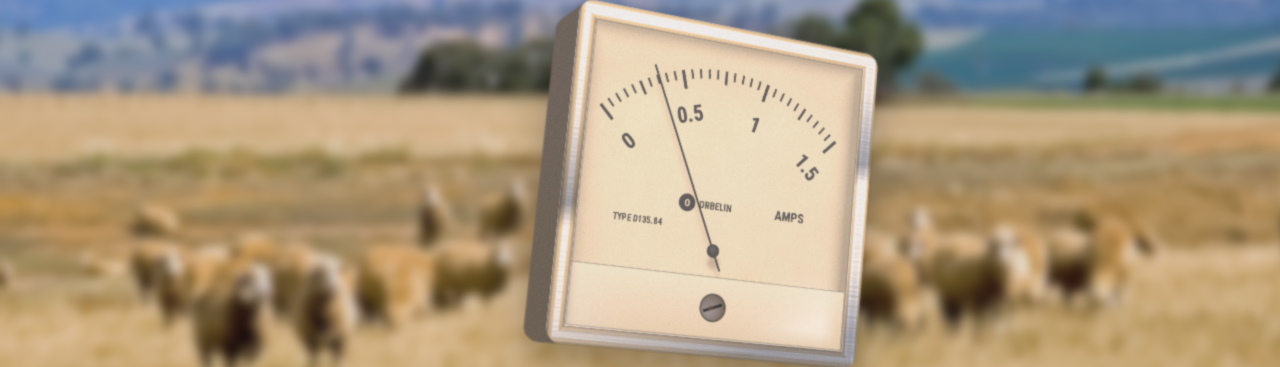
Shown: value=0.35 unit=A
